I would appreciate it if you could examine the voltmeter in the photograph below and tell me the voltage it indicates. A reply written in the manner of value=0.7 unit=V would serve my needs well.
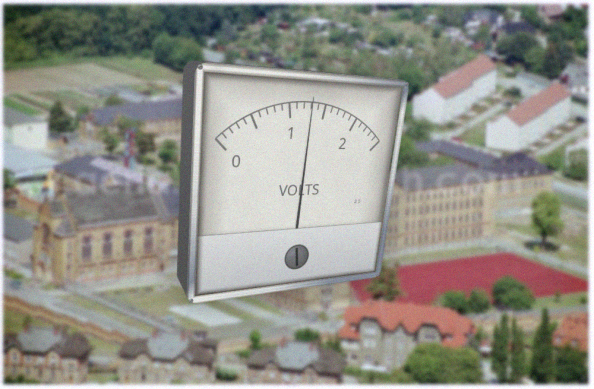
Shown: value=1.3 unit=V
